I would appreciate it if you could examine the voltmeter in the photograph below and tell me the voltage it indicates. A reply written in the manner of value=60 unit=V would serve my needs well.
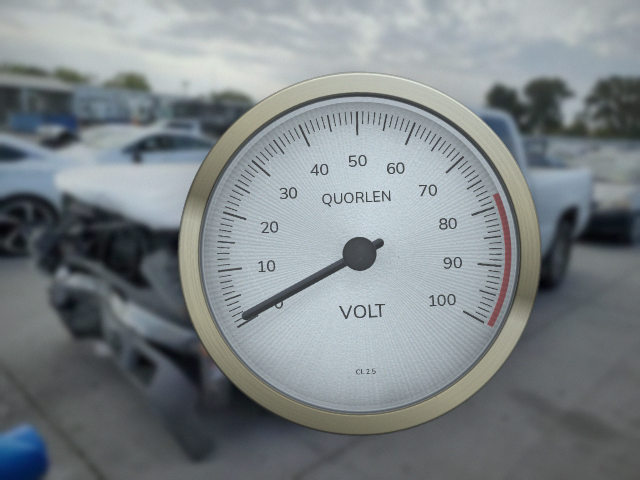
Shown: value=1 unit=V
